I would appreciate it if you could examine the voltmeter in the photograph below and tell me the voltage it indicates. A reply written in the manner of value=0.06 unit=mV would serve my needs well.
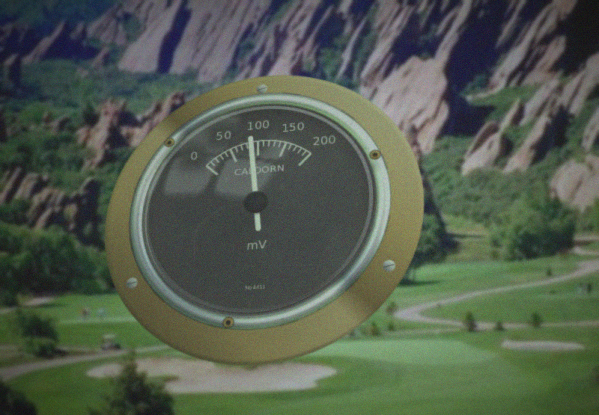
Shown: value=90 unit=mV
